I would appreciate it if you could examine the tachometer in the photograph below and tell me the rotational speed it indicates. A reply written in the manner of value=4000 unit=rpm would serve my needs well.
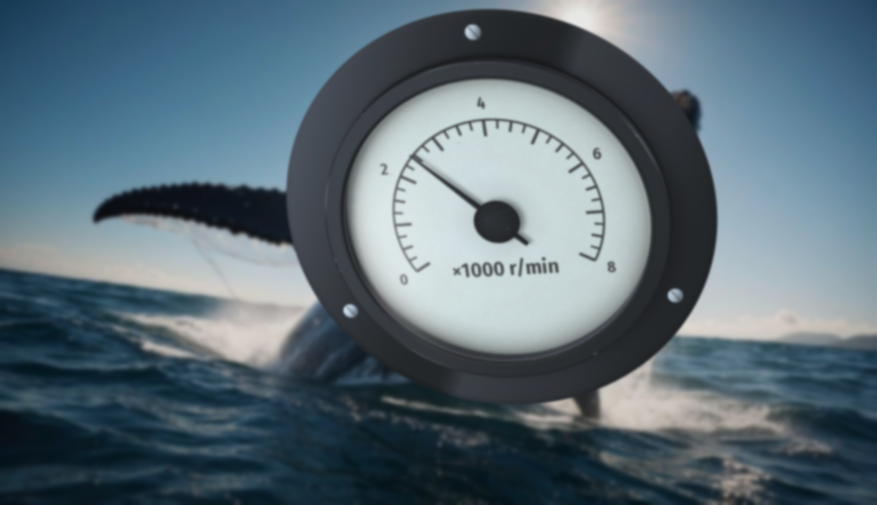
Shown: value=2500 unit=rpm
